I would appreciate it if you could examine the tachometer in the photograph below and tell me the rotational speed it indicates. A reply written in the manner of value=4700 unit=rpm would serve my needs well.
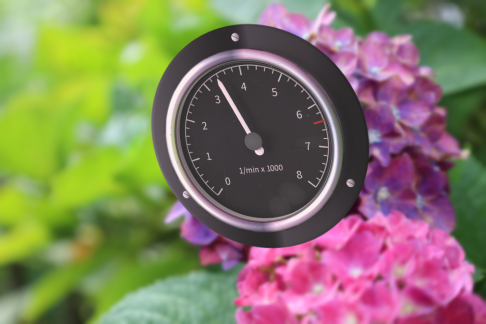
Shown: value=3400 unit=rpm
